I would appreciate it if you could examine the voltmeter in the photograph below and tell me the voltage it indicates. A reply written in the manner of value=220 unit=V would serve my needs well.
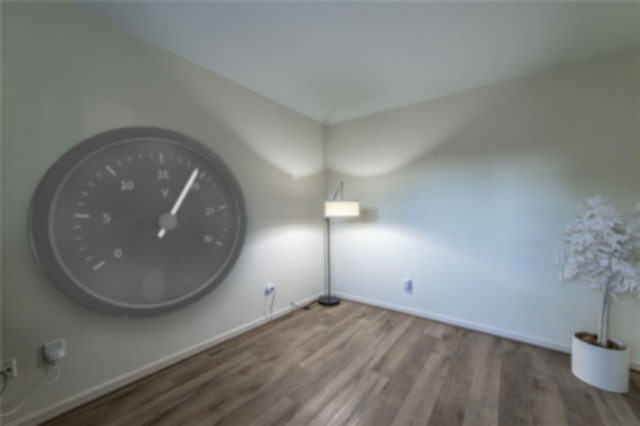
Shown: value=19 unit=V
